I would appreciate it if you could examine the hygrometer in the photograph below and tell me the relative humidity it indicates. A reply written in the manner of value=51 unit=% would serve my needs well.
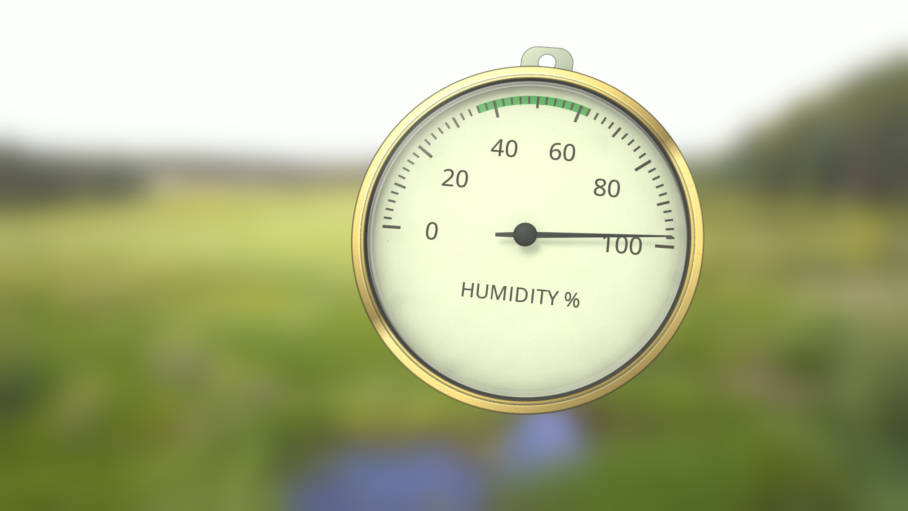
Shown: value=98 unit=%
